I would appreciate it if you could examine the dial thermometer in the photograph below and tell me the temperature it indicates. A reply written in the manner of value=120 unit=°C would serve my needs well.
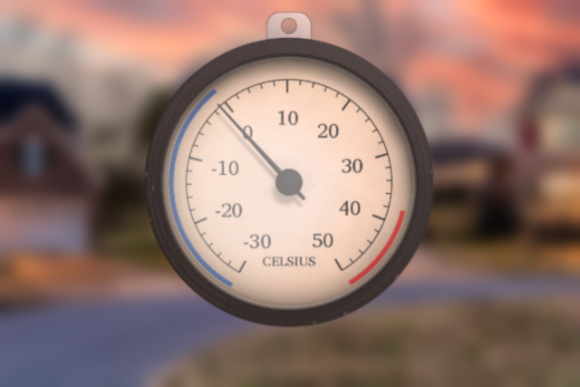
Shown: value=-1 unit=°C
